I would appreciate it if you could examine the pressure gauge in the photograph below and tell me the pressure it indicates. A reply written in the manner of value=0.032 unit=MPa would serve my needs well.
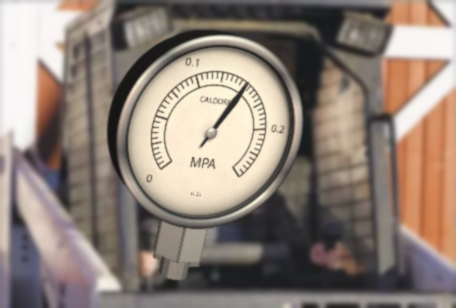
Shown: value=0.15 unit=MPa
